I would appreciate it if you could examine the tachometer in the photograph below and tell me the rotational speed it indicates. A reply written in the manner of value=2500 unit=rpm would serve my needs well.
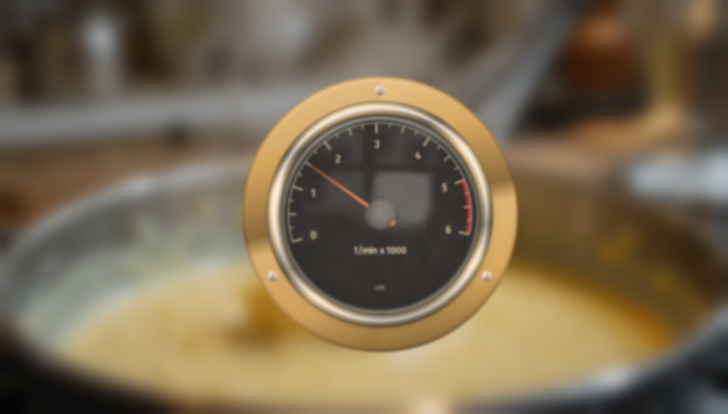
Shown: value=1500 unit=rpm
